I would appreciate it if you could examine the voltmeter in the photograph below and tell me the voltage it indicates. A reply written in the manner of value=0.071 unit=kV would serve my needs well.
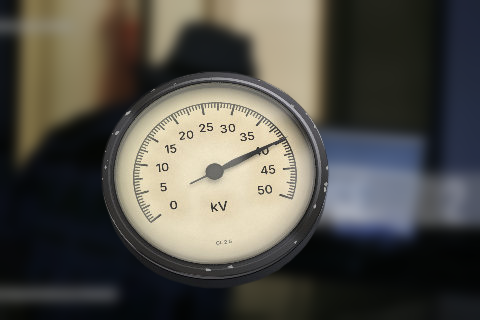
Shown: value=40 unit=kV
